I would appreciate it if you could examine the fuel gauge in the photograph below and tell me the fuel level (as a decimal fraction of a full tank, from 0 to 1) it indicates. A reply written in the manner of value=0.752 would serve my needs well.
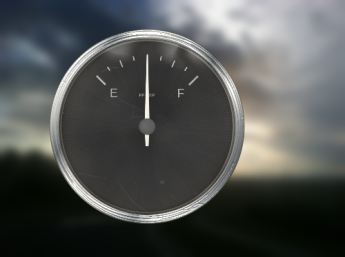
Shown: value=0.5
